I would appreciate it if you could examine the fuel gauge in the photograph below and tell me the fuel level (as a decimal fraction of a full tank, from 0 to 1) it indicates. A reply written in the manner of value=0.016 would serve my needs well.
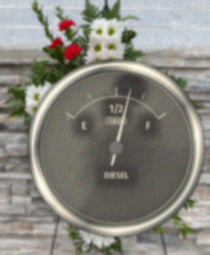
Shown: value=0.625
